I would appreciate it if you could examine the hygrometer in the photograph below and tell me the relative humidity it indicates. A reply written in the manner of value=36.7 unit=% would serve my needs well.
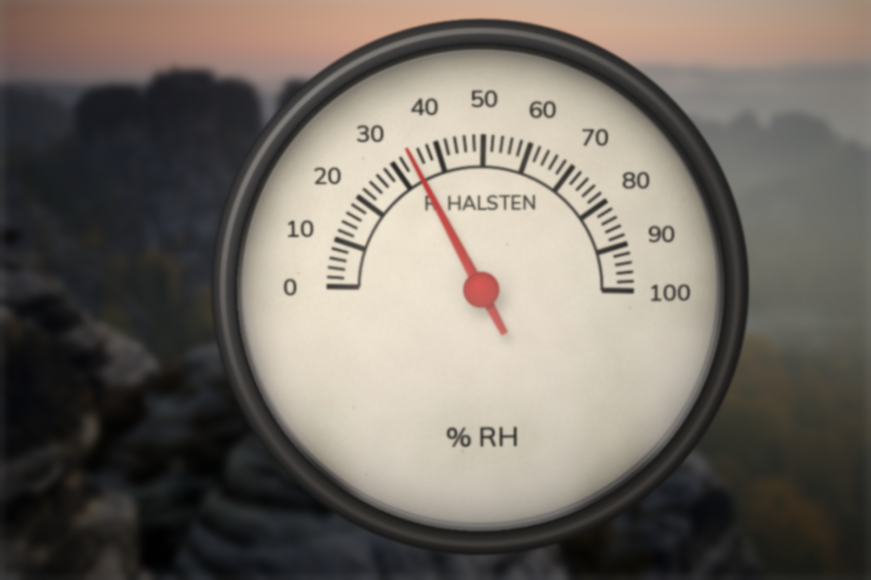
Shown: value=34 unit=%
